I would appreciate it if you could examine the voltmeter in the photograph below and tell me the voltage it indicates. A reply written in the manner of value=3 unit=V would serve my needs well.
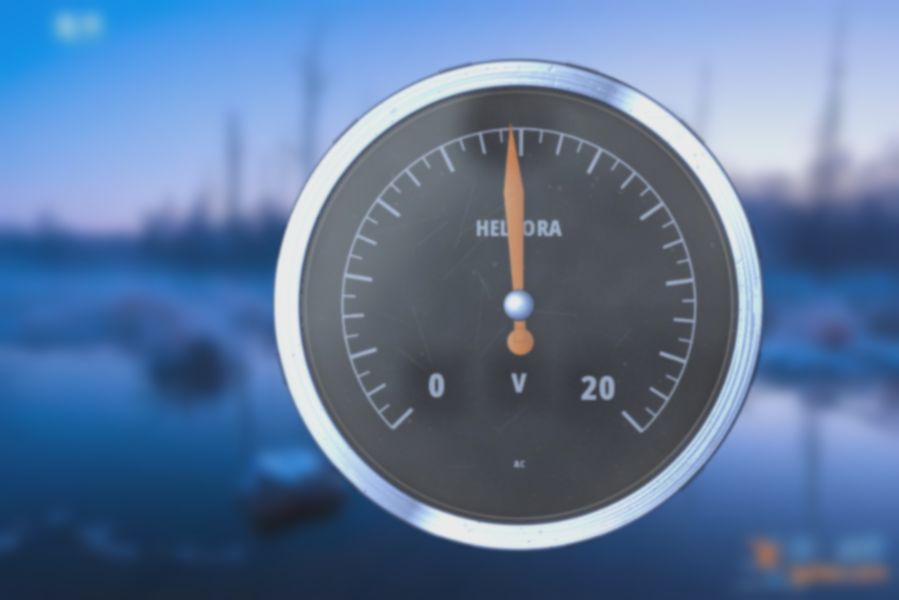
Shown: value=9.75 unit=V
